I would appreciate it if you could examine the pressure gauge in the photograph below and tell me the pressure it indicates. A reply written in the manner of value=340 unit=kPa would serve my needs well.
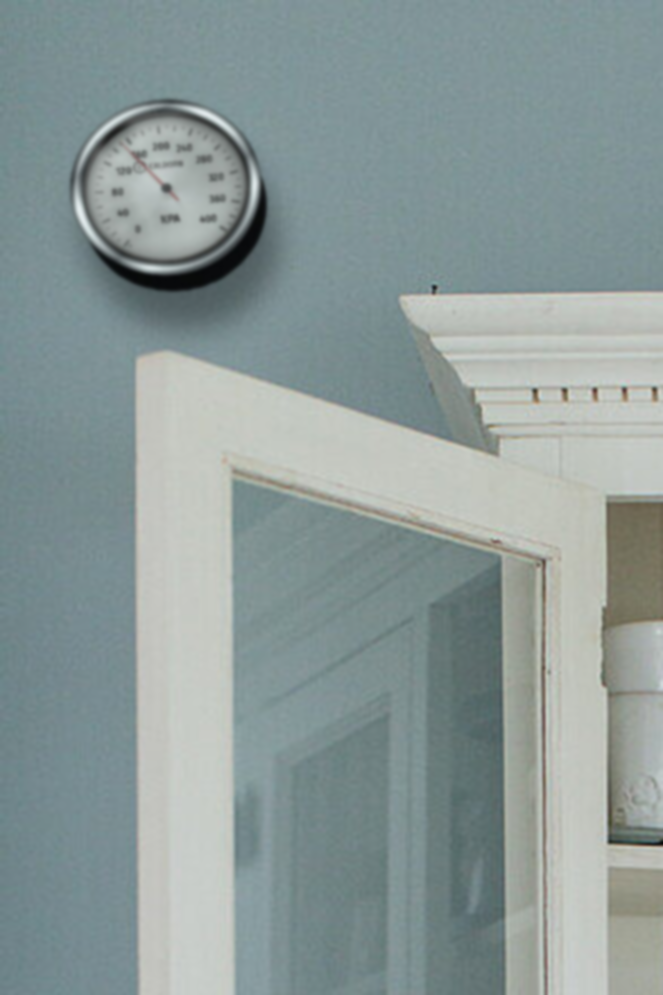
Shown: value=150 unit=kPa
